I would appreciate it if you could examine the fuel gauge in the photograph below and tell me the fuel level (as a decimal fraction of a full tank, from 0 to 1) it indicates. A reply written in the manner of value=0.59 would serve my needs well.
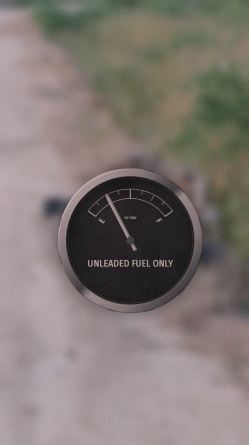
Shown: value=0.25
